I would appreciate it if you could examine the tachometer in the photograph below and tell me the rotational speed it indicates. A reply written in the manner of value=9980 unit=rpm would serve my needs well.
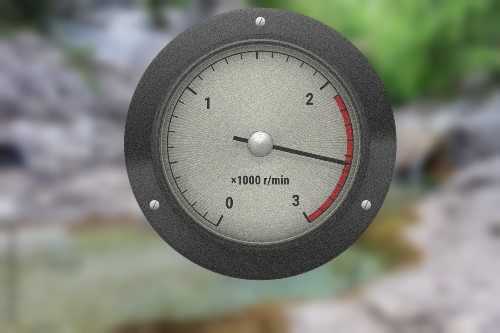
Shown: value=2550 unit=rpm
